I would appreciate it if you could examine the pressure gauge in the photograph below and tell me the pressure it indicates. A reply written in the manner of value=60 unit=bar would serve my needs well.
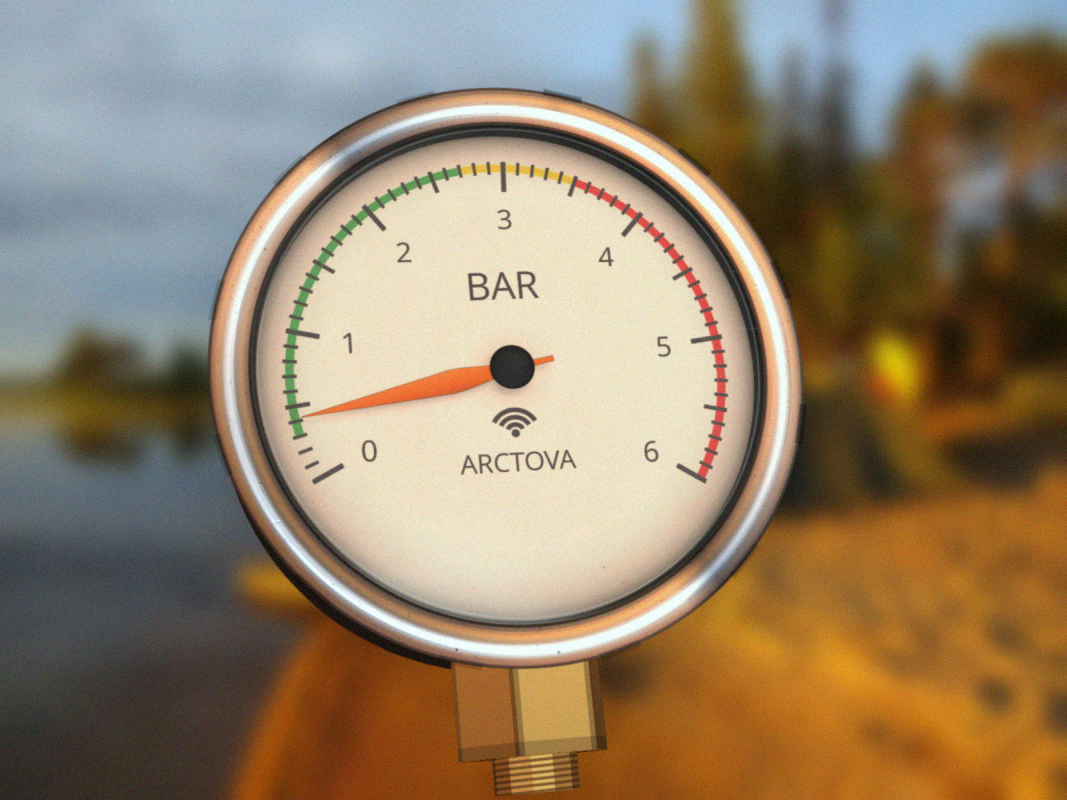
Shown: value=0.4 unit=bar
